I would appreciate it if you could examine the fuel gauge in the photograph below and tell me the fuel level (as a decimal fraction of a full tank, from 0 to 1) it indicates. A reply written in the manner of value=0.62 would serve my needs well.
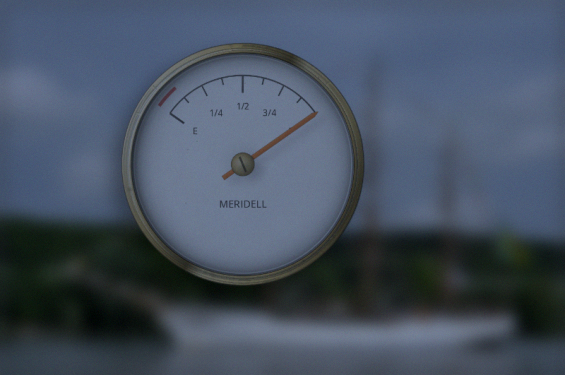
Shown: value=1
